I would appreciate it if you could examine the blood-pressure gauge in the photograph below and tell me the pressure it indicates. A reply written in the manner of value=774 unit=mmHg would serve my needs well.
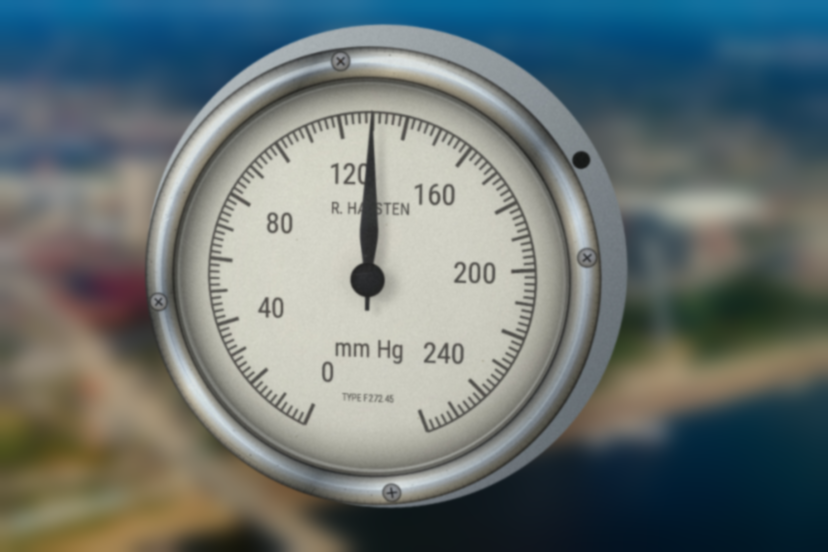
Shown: value=130 unit=mmHg
